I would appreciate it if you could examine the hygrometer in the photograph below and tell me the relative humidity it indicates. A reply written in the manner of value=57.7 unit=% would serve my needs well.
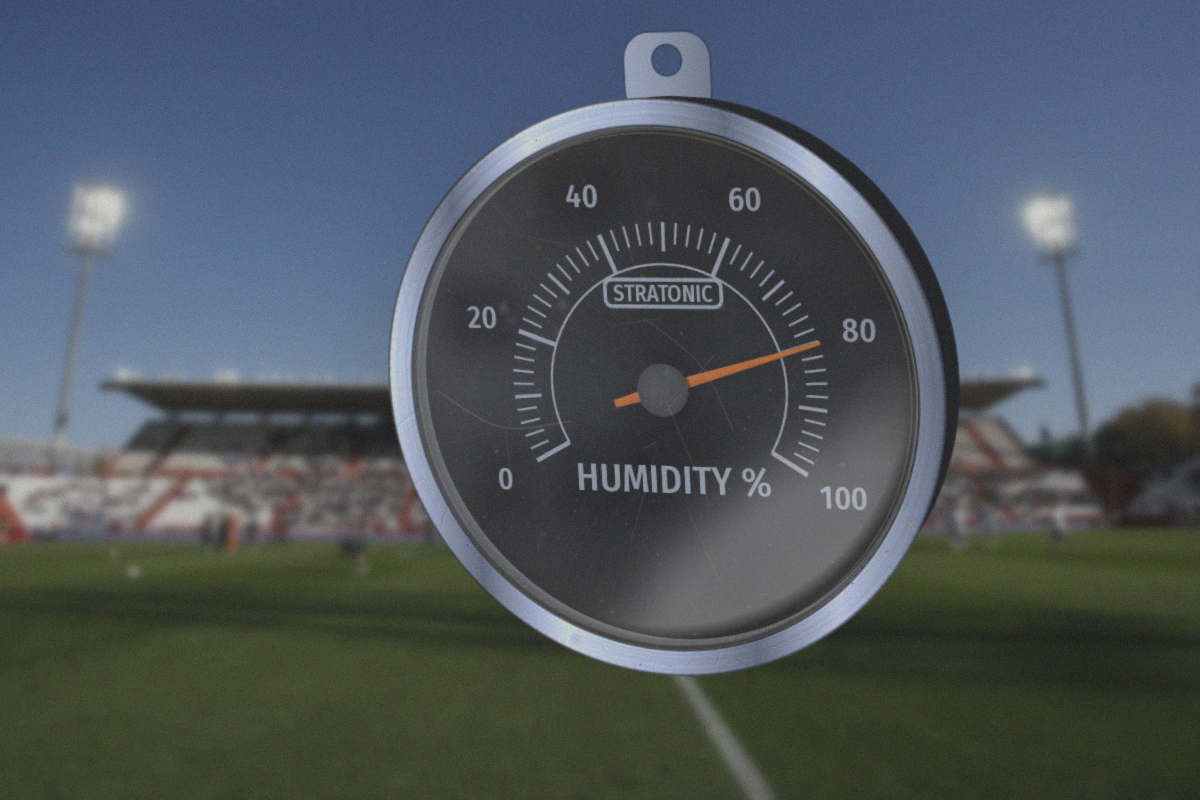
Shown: value=80 unit=%
